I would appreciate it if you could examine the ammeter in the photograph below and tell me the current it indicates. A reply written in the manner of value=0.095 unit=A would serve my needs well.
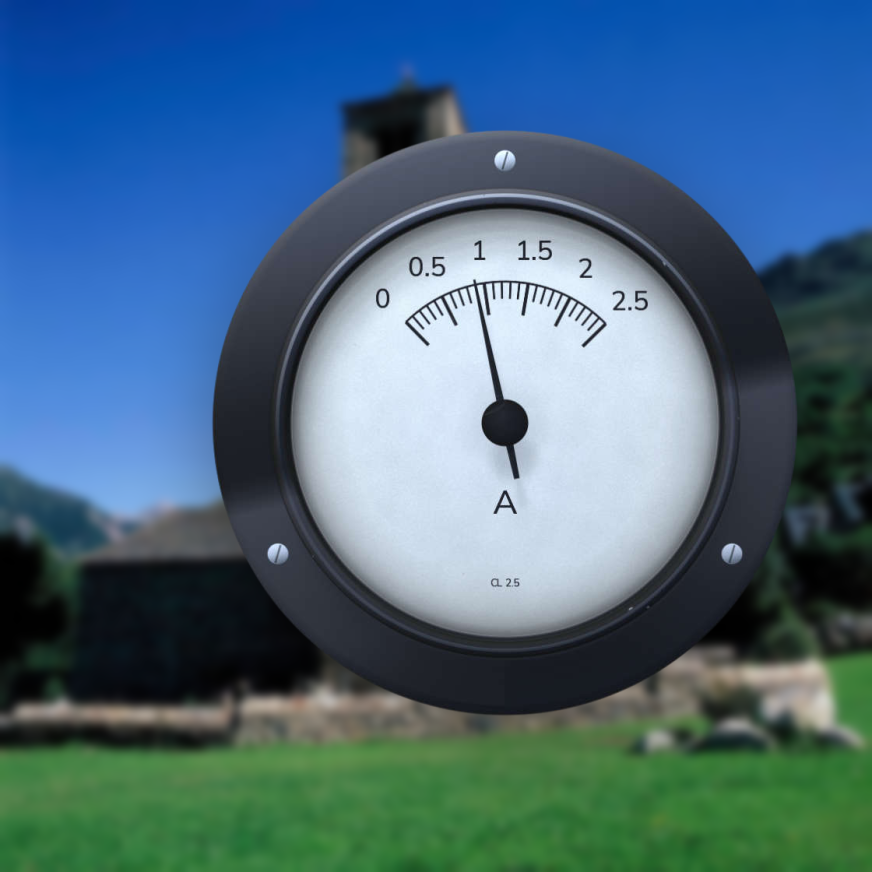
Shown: value=0.9 unit=A
